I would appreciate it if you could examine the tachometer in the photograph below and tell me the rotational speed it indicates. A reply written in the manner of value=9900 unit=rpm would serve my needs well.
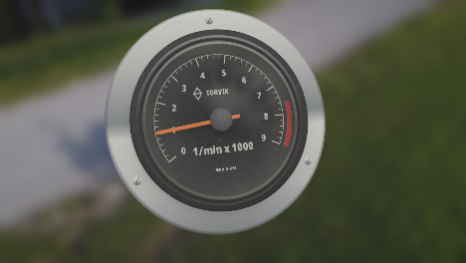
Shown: value=1000 unit=rpm
